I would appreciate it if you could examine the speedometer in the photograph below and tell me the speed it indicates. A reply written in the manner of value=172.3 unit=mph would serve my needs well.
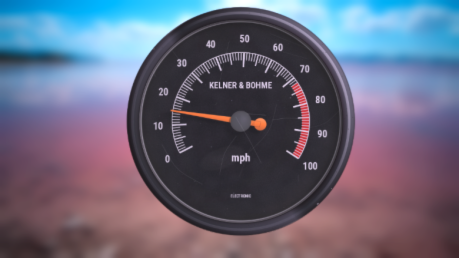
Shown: value=15 unit=mph
